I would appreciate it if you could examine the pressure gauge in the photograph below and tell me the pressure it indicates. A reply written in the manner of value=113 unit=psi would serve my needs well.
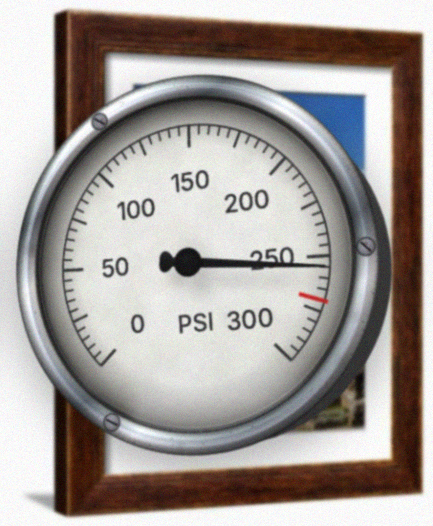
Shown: value=255 unit=psi
